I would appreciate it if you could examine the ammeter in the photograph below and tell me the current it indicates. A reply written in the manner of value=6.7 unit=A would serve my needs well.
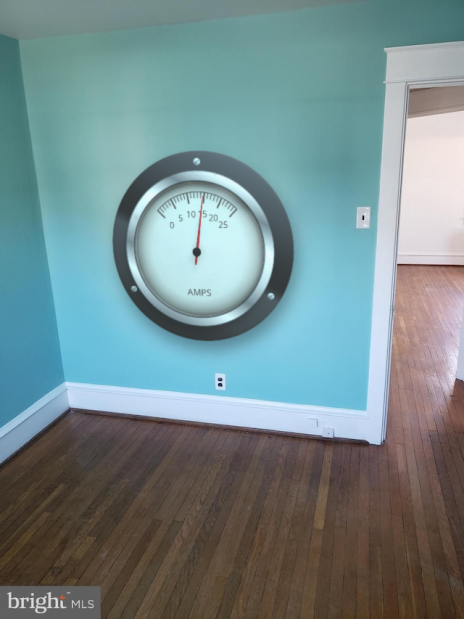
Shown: value=15 unit=A
